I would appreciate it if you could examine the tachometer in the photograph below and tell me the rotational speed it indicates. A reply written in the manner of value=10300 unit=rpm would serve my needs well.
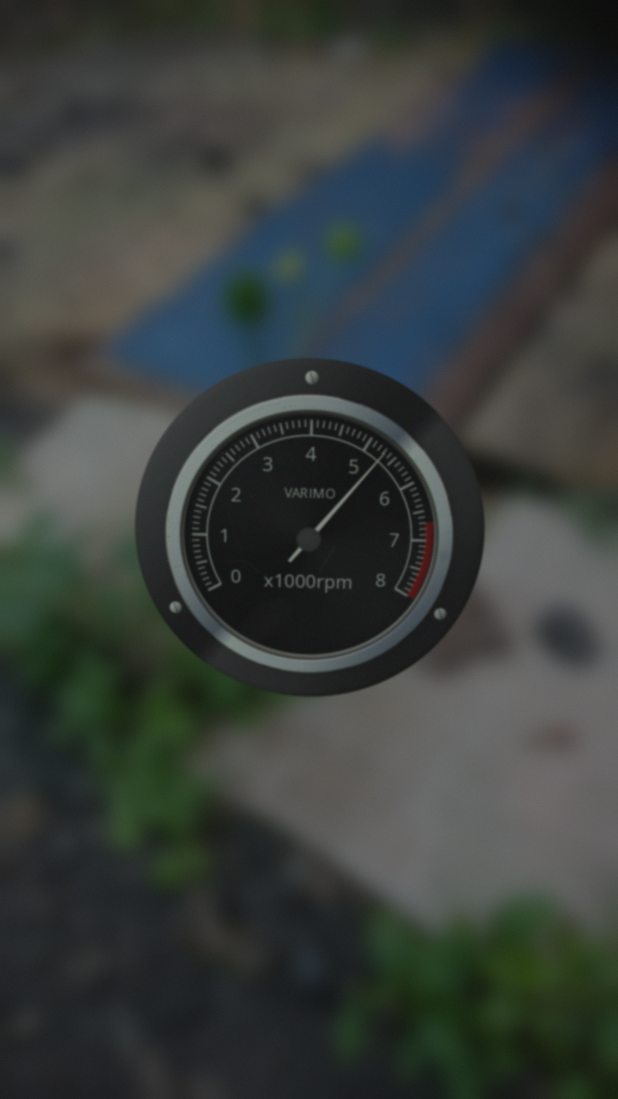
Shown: value=5300 unit=rpm
